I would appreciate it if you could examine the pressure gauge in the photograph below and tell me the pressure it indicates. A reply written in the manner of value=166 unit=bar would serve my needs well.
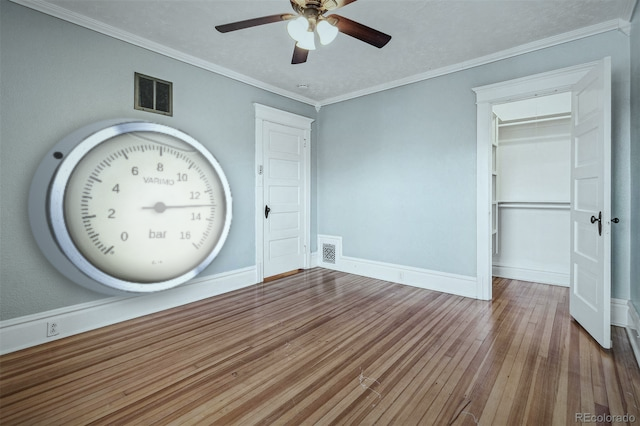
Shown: value=13 unit=bar
